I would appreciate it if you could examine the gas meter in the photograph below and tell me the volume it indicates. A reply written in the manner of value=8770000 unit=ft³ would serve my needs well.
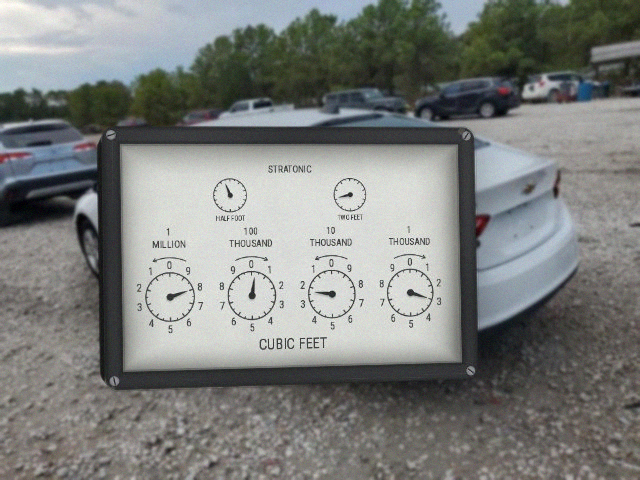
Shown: value=802300 unit=ft³
